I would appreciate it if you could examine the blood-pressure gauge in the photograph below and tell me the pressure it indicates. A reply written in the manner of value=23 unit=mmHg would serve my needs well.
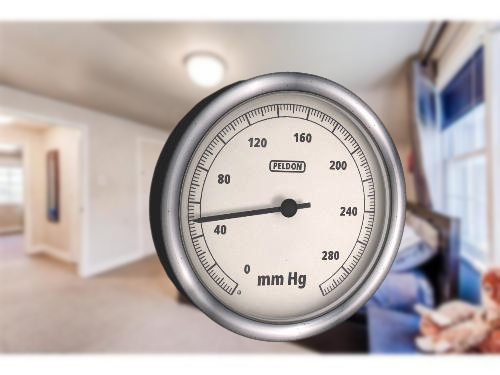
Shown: value=50 unit=mmHg
